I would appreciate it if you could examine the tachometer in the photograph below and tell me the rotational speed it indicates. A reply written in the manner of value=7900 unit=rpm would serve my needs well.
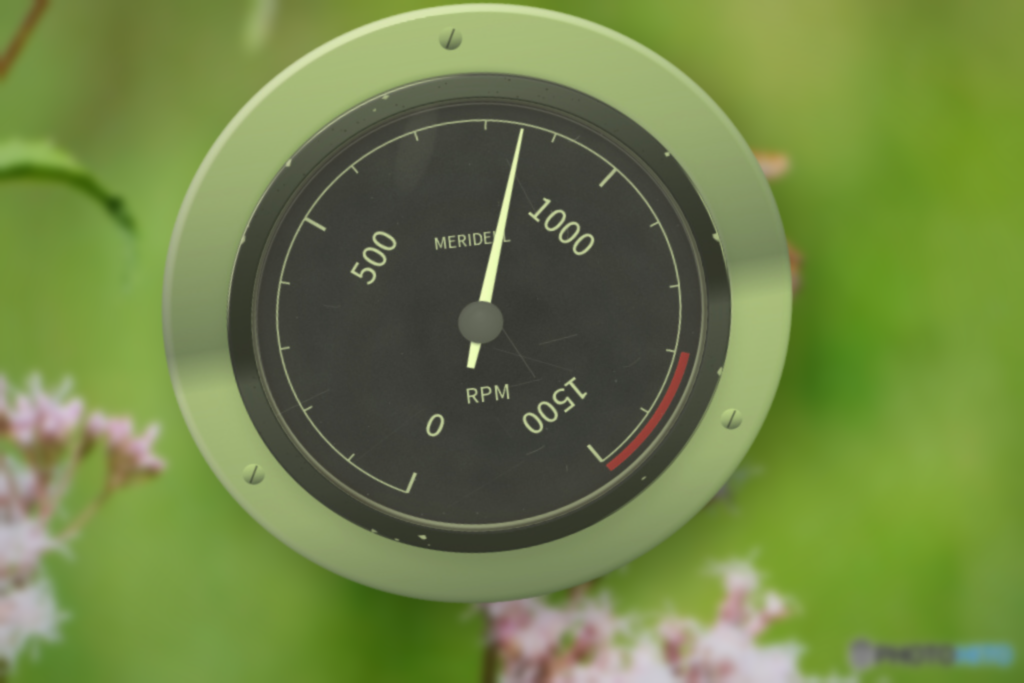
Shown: value=850 unit=rpm
